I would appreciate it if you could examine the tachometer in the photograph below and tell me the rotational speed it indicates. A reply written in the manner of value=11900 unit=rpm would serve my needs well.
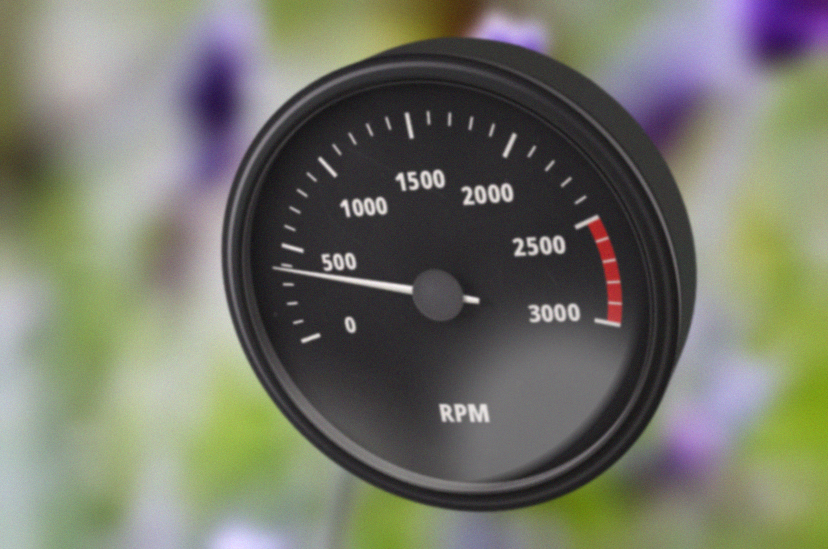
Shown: value=400 unit=rpm
